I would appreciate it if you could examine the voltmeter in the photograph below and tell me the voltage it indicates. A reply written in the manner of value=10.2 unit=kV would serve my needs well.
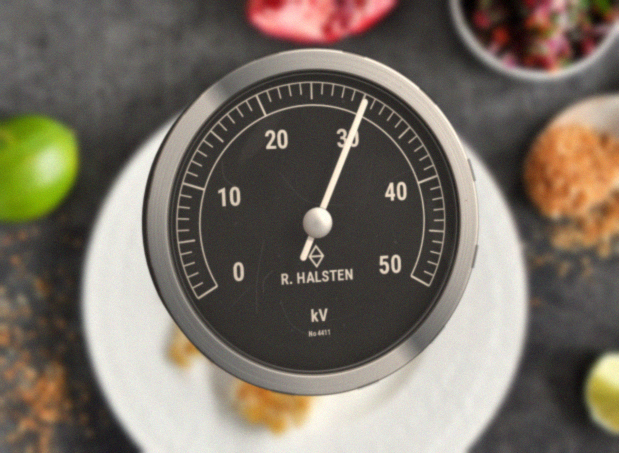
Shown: value=30 unit=kV
